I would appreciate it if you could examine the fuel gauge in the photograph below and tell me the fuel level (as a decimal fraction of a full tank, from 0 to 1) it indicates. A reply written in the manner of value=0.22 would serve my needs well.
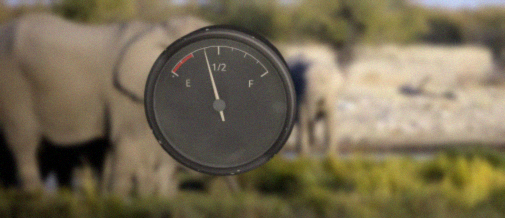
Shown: value=0.375
